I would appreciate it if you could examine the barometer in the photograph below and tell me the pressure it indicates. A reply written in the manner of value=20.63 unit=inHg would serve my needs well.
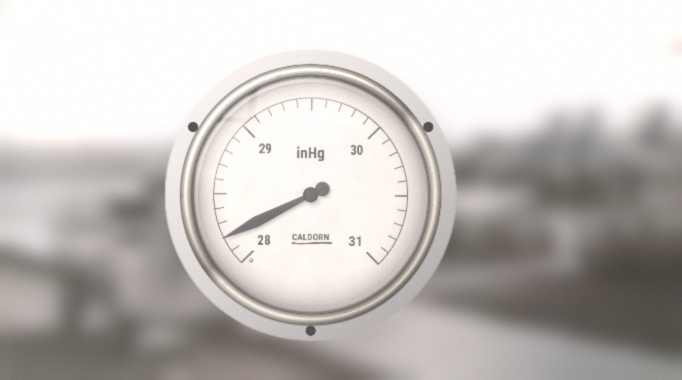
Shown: value=28.2 unit=inHg
